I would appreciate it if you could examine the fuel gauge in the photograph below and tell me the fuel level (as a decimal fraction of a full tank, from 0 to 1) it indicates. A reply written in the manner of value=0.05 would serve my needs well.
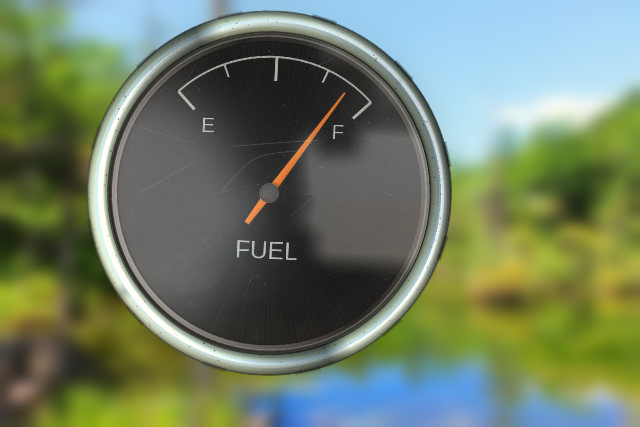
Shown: value=0.875
